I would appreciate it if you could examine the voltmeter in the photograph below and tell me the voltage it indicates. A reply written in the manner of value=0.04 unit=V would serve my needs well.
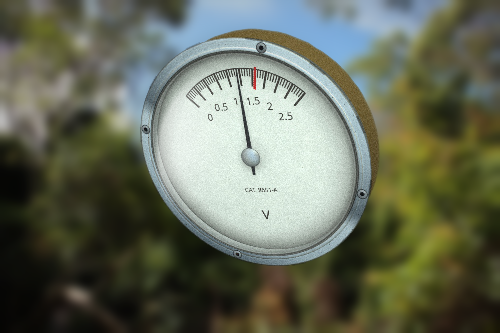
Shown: value=1.25 unit=V
